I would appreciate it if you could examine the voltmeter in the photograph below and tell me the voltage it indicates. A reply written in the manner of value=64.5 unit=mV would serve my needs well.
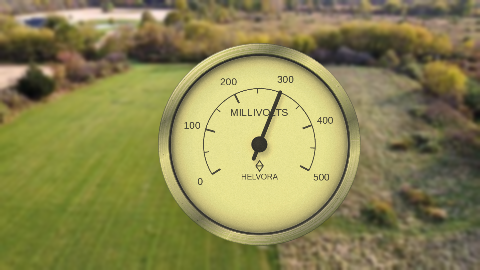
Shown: value=300 unit=mV
